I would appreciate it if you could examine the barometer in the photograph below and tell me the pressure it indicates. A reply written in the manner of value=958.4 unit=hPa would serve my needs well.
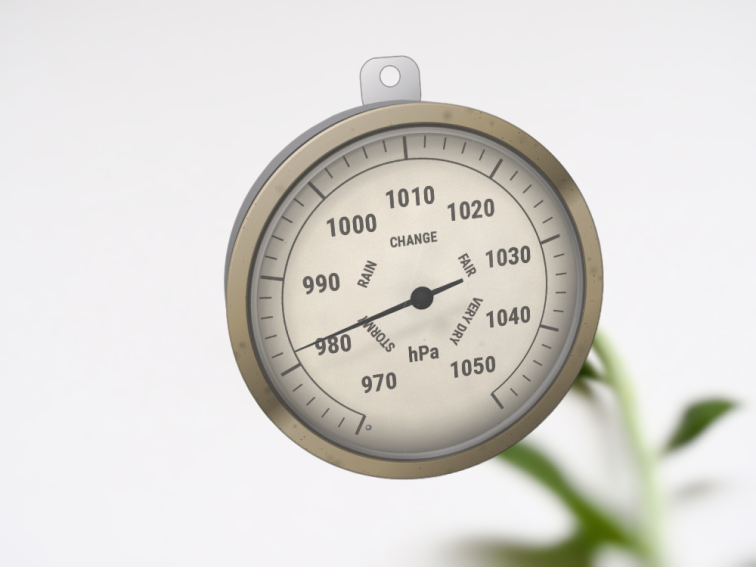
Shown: value=982 unit=hPa
